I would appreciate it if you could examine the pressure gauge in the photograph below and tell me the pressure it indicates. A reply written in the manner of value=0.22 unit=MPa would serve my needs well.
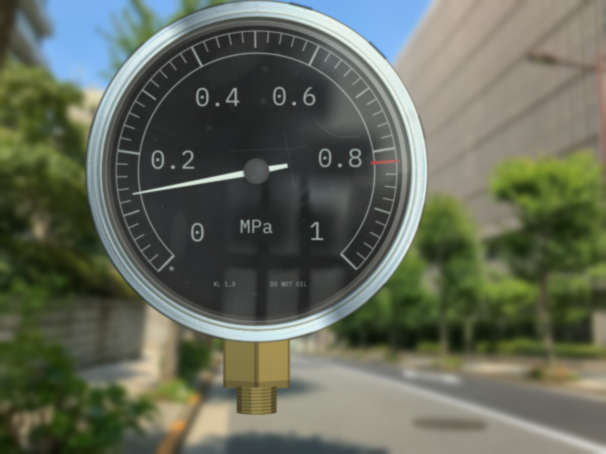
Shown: value=0.13 unit=MPa
